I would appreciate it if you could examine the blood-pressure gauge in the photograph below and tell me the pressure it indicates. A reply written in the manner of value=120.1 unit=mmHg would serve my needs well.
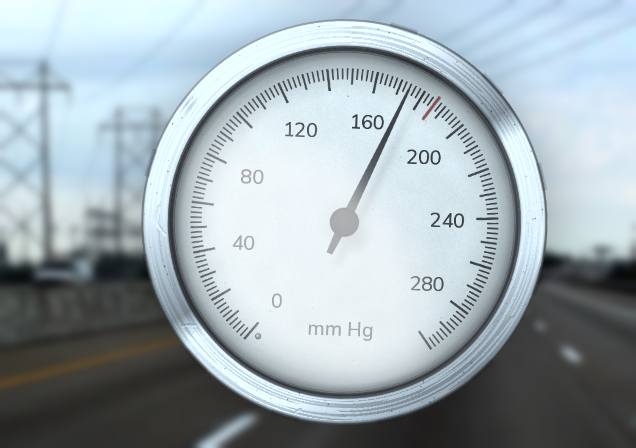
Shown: value=174 unit=mmHg
